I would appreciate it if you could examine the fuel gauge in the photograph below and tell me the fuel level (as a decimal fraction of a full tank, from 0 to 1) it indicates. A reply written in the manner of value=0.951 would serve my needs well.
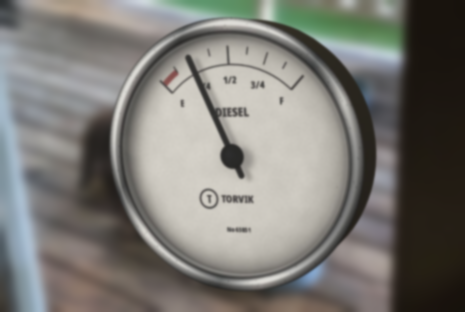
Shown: value=0.25
